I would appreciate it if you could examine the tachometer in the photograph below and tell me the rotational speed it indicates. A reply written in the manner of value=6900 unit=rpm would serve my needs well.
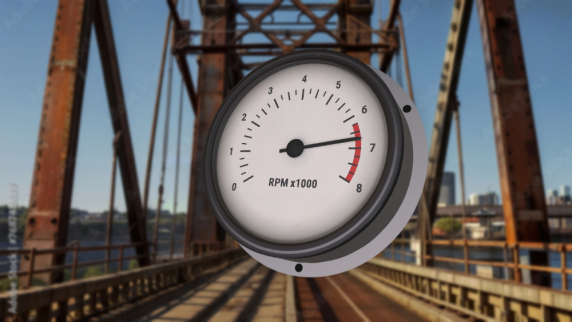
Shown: value=6750 unit=rpm
